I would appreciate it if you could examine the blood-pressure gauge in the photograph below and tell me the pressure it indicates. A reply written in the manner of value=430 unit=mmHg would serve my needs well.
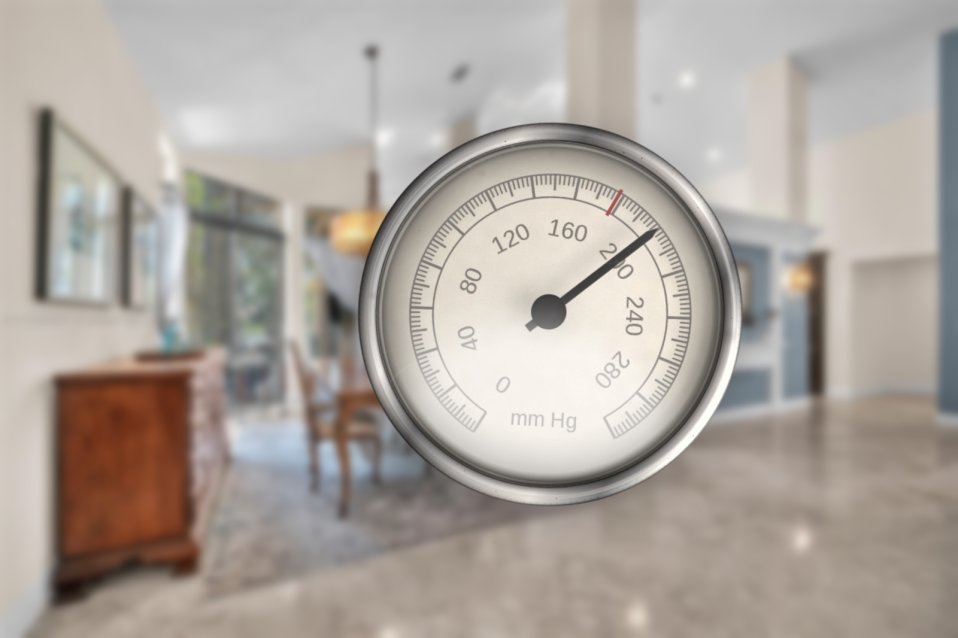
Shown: value=200 unit=mmHg
